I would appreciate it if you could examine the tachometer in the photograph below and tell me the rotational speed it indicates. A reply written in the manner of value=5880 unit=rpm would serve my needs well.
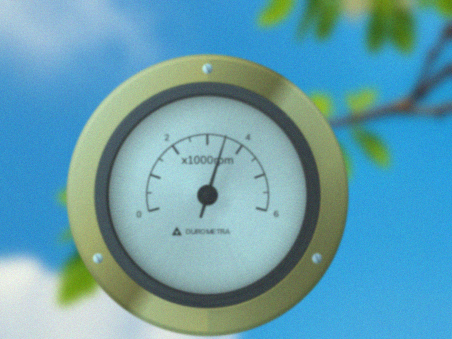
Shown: value=3500 unit=rpm
